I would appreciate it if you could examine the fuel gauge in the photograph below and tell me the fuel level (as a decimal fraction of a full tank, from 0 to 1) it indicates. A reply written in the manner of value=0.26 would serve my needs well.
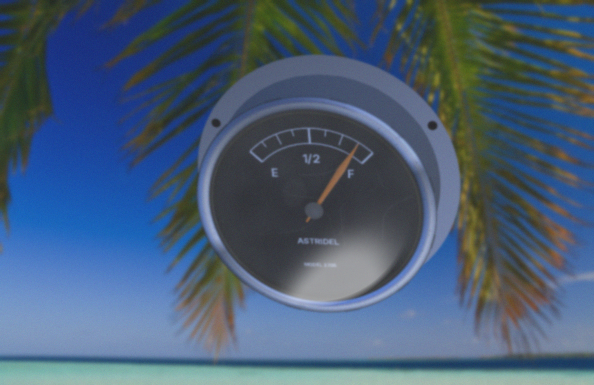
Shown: value=0.875
